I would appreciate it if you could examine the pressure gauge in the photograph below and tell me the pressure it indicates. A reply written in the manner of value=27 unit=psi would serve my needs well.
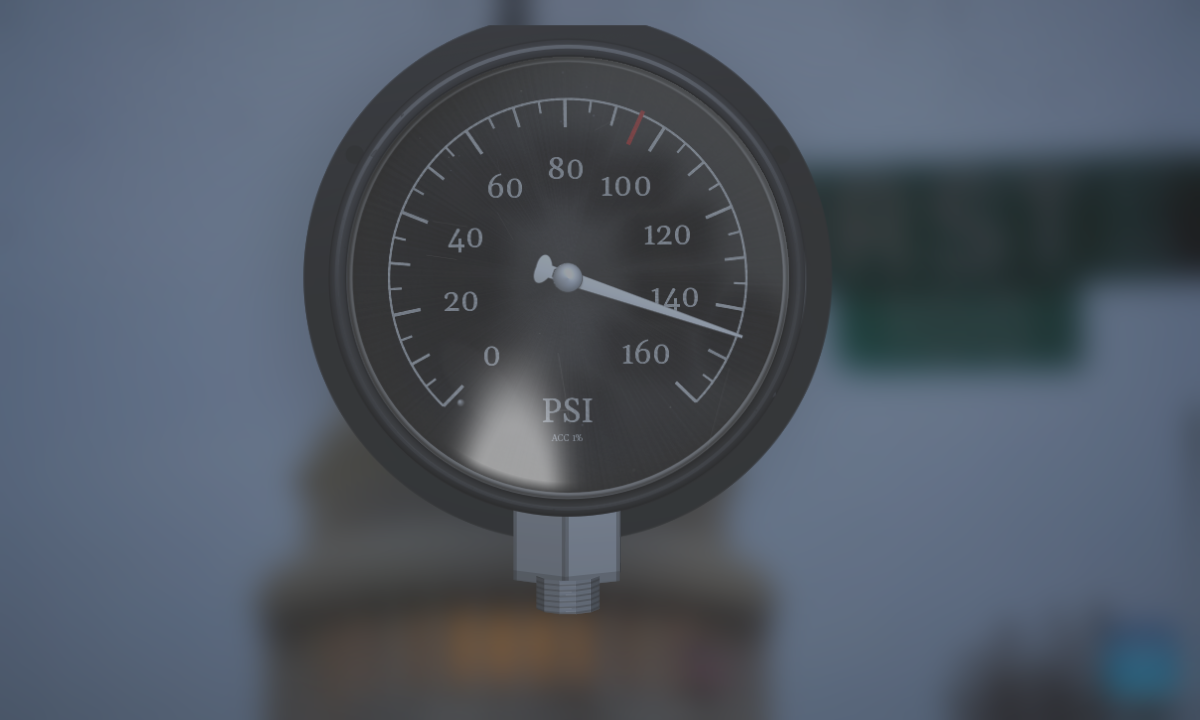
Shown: value=145 unit=psi
